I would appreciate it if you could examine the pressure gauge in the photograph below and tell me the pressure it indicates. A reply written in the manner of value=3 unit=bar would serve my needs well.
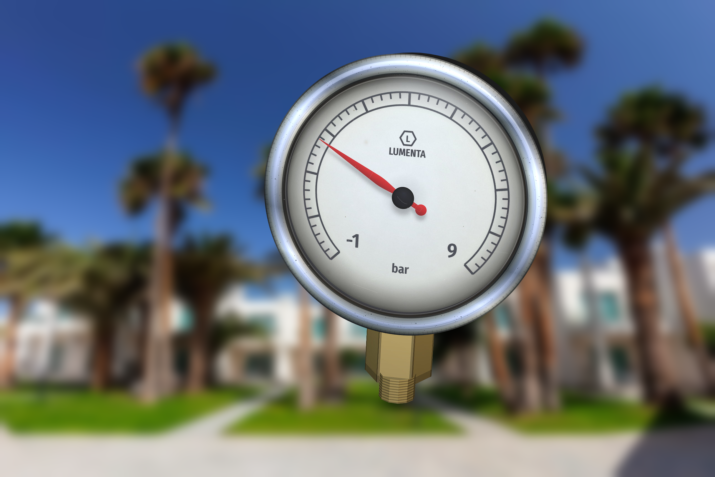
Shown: value=1.8 unit=bar
